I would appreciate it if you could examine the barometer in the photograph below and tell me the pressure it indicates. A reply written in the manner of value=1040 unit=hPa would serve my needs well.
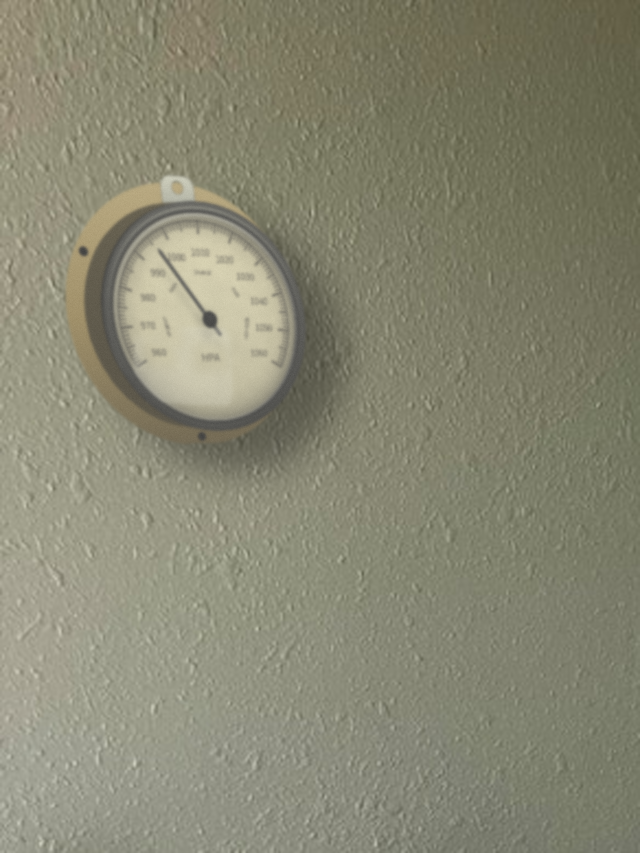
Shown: value=995 unit=hPa
